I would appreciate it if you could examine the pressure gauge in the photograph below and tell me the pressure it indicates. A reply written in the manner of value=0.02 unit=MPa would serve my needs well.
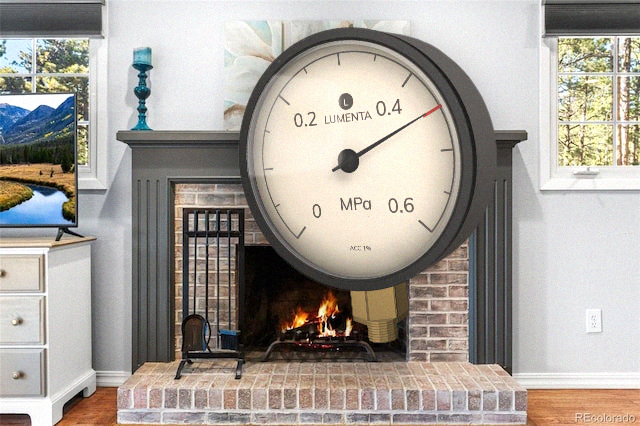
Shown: value=0.45 unit=MPa
